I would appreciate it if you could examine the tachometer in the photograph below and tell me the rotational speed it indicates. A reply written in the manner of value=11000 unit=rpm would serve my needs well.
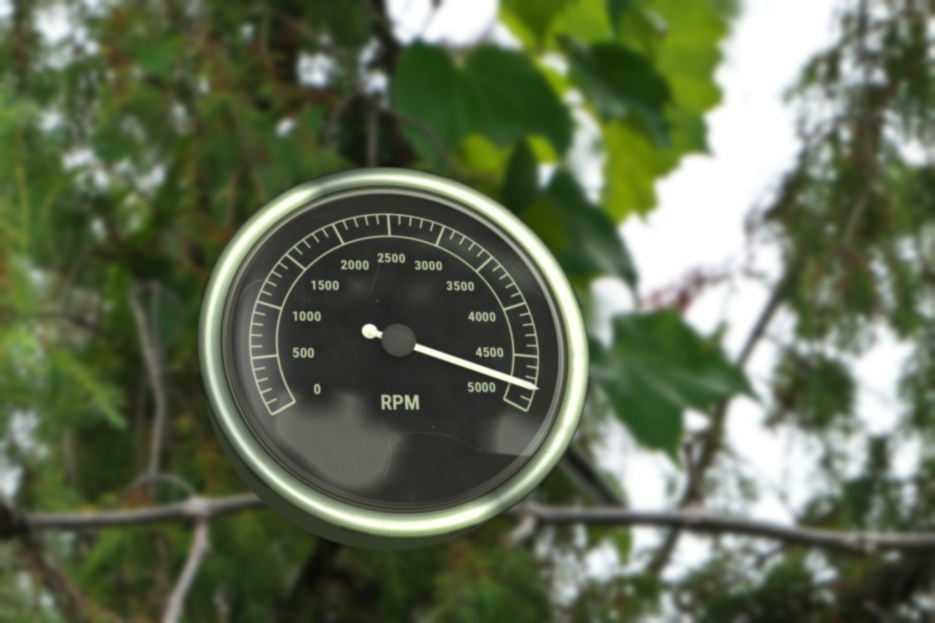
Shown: value=4800 unit=rpm
